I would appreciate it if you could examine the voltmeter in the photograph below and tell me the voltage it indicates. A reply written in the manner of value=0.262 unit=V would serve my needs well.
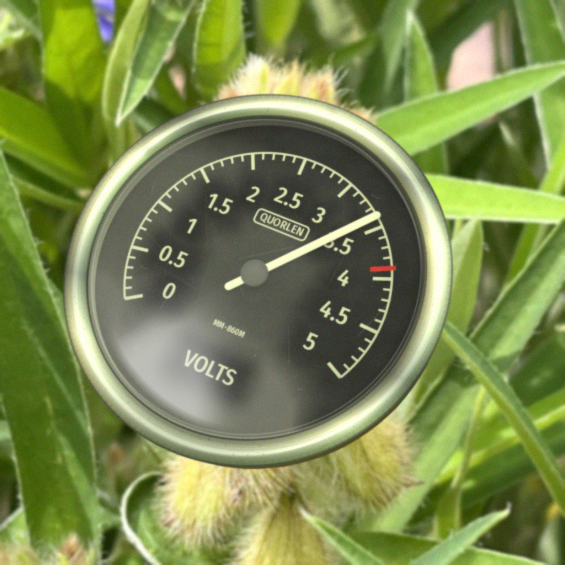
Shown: value=3.4 unit=V
